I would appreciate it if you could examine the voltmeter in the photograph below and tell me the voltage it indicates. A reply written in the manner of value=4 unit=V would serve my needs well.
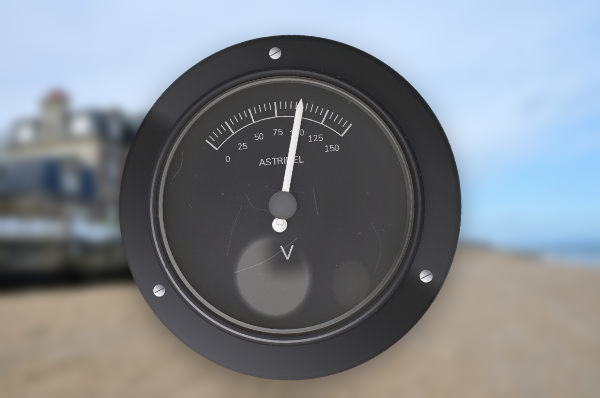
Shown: value=100 unit=V
